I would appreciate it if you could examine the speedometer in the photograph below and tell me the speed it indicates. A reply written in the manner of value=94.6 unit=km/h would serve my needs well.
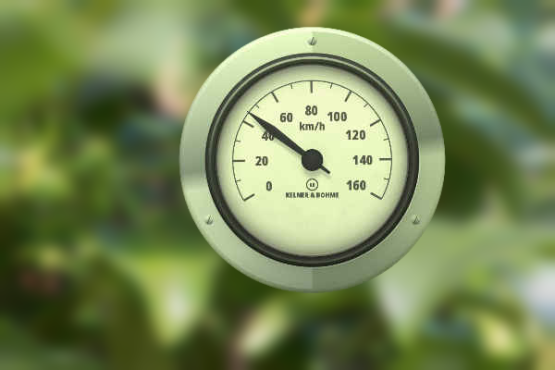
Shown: value=45 unit=km/h
